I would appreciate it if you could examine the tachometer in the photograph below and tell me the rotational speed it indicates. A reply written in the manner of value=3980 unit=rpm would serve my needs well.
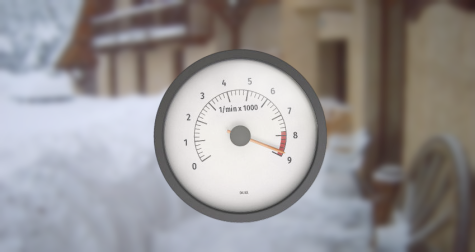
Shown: value=8800 unit=rpm
